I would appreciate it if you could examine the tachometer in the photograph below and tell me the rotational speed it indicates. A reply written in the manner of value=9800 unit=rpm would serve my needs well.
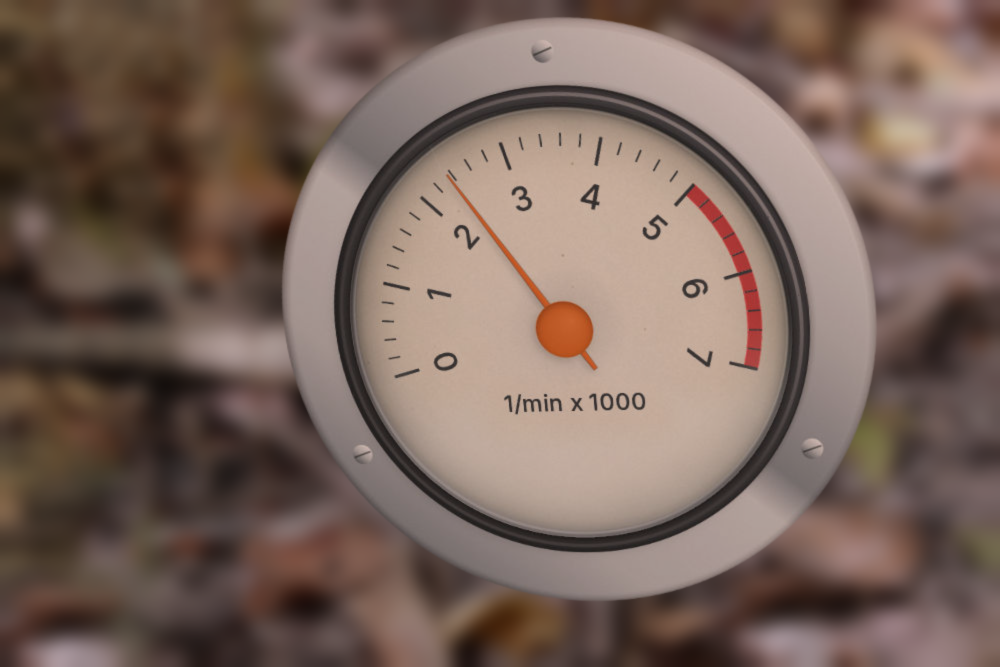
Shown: value=2400 unit=rpm
